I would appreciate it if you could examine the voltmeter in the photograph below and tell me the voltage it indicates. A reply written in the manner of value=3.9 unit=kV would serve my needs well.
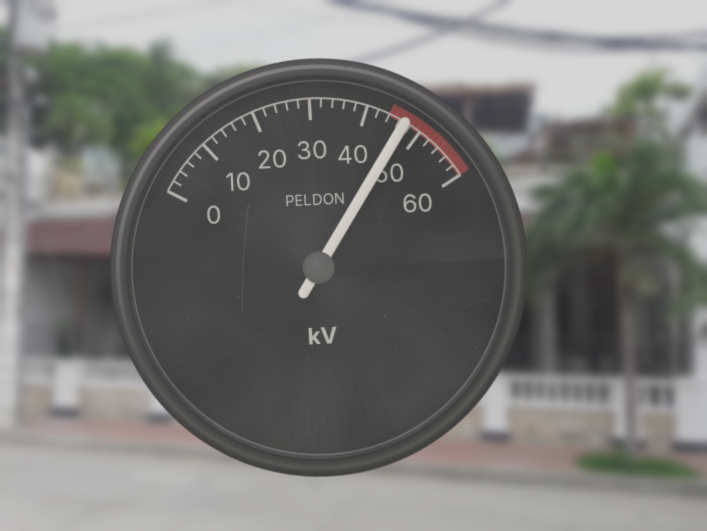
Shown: value=47 unit=kV
